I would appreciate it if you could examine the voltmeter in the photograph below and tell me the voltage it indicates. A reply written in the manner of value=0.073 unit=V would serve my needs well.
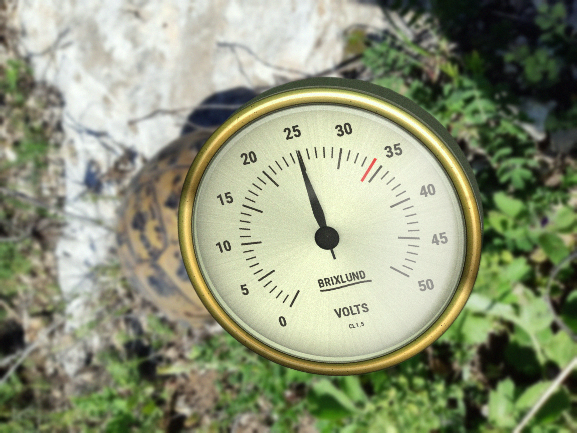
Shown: value=25 unit=V
